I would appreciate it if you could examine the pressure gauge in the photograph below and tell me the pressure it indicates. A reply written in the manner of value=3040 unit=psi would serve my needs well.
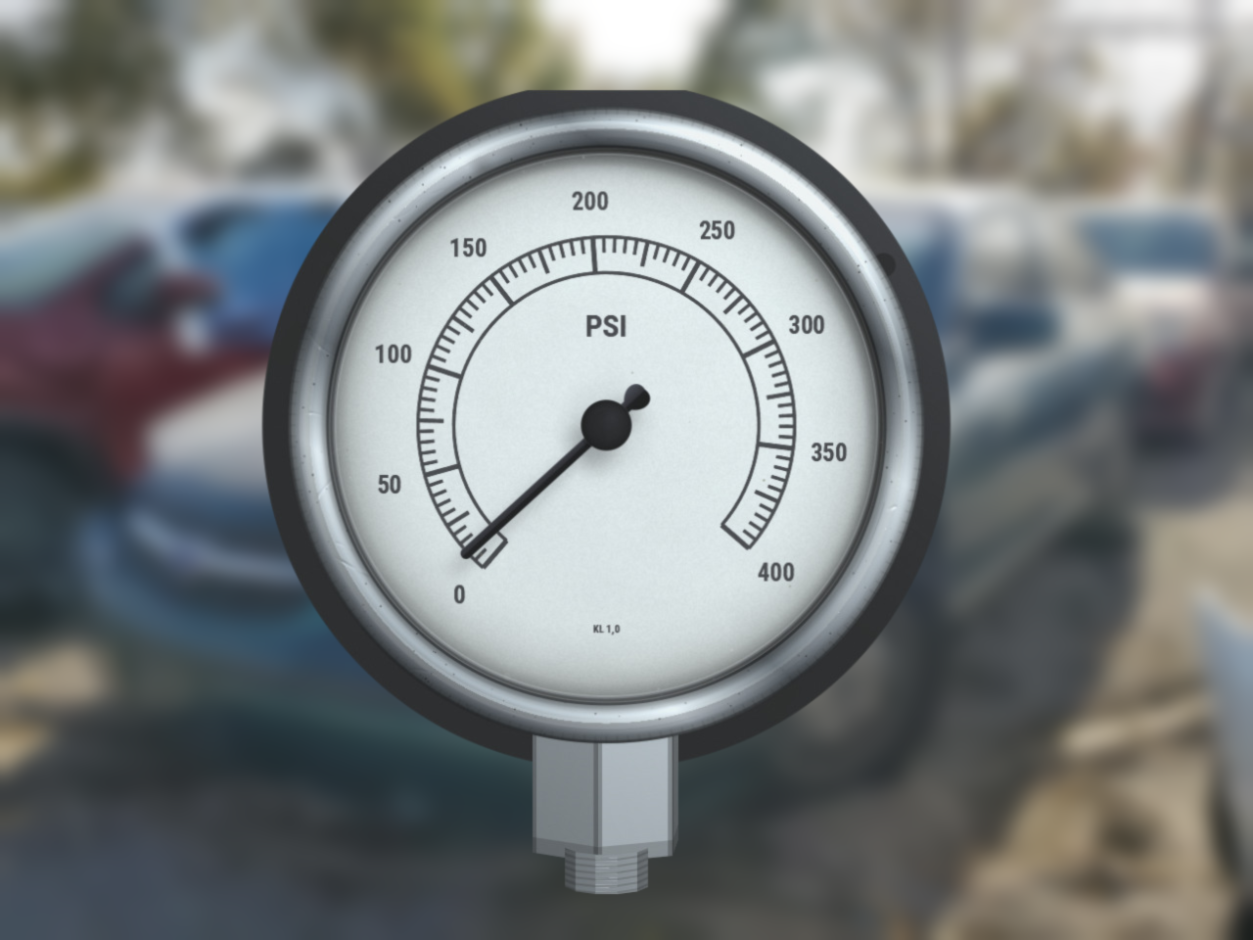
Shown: value=10 unit=psi
